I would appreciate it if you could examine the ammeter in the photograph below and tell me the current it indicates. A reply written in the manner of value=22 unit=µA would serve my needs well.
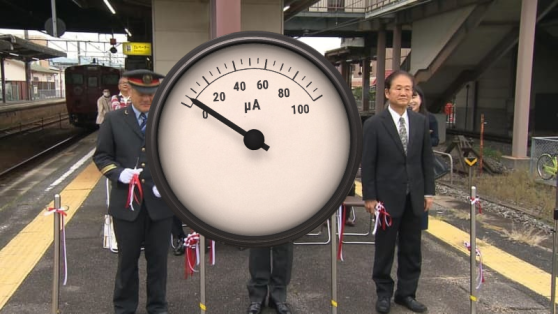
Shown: value=5 unit=µA
